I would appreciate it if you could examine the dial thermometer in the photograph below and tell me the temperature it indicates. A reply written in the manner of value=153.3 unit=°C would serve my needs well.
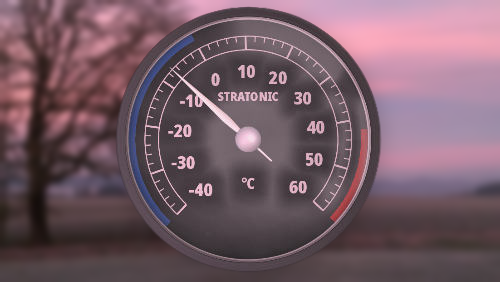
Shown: value=-7 unit=°C
